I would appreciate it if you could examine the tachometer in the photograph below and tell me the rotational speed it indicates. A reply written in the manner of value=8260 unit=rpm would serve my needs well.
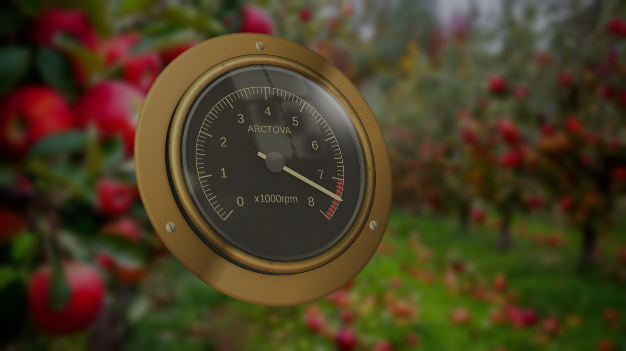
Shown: value=7500 unit=rpm
